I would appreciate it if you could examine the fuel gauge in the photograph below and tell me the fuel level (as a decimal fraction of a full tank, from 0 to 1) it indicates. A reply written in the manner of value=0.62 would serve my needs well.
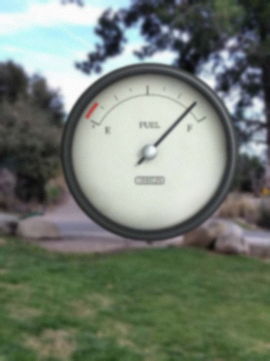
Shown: value=0.875
